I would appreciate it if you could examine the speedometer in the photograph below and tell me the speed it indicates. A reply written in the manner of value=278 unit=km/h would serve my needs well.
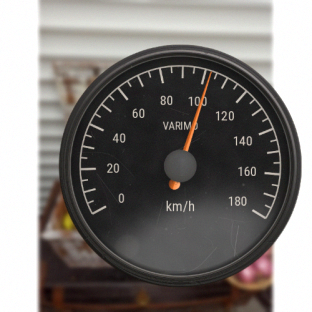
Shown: value=102.5 unit=km/h
